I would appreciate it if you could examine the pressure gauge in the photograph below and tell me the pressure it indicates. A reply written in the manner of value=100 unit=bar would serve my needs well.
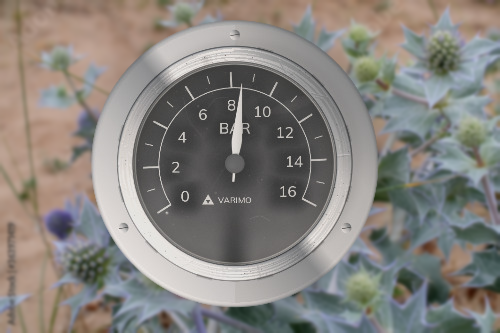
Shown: value=8.5 unit=bar
